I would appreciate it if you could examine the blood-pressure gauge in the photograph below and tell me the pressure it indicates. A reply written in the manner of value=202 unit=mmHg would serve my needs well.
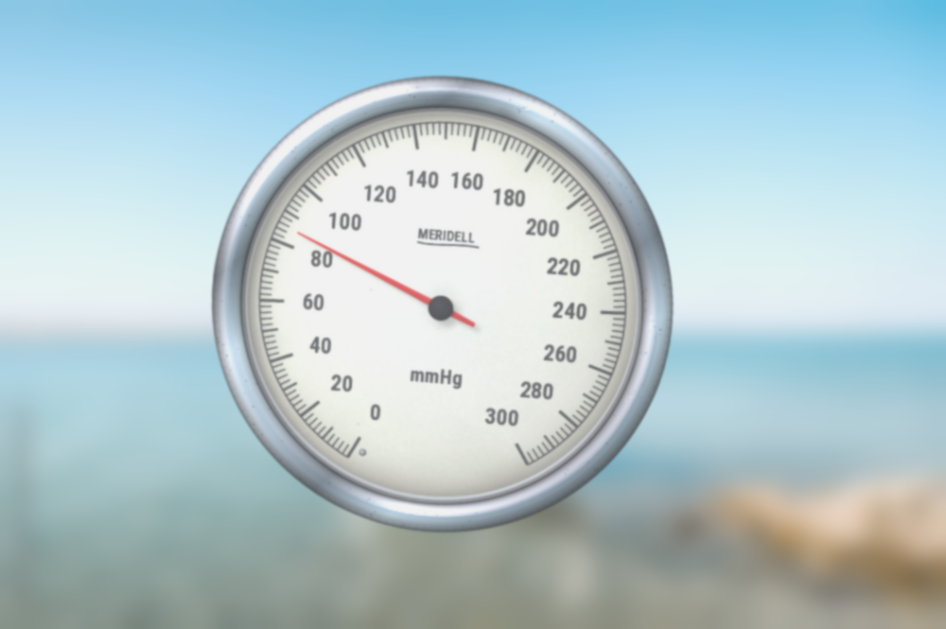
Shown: value=86 unit=mmHg
